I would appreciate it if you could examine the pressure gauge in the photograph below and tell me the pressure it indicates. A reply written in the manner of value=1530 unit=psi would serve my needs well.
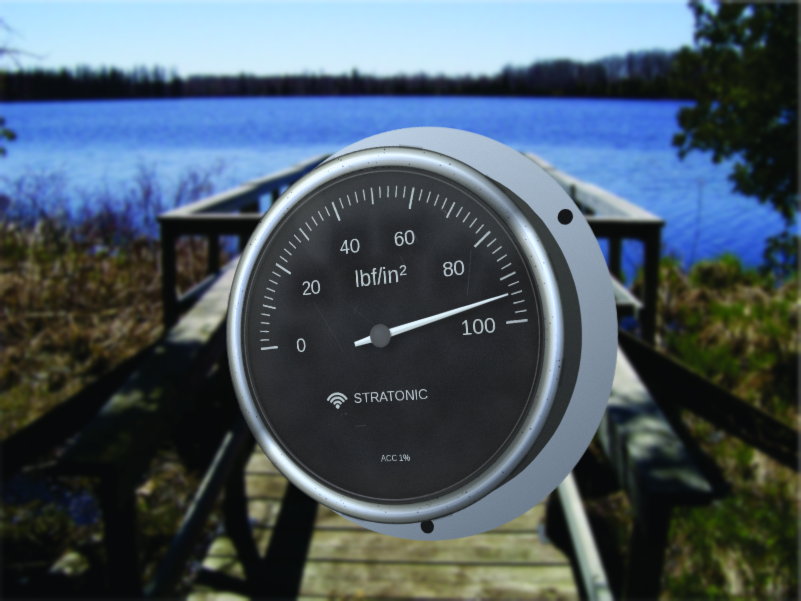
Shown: value=94 unit=psi
